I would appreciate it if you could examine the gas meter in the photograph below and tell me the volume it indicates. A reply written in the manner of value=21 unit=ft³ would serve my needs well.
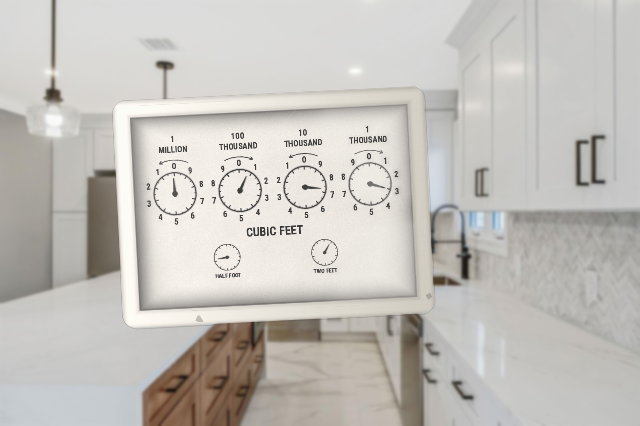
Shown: value=7300 unit=ft³
